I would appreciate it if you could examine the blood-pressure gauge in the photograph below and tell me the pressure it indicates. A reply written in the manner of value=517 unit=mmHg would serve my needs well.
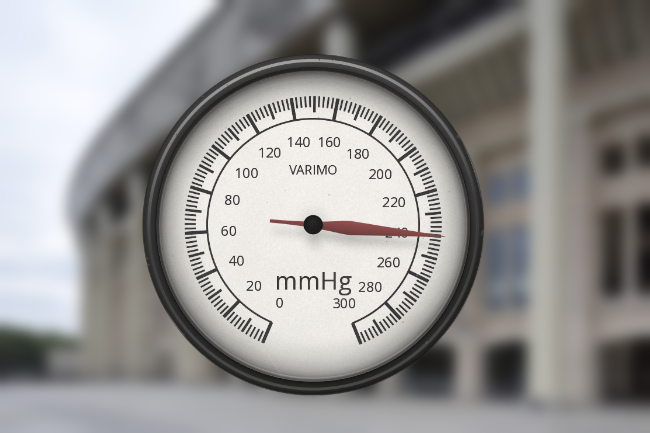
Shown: value=240 unit=mmHg
